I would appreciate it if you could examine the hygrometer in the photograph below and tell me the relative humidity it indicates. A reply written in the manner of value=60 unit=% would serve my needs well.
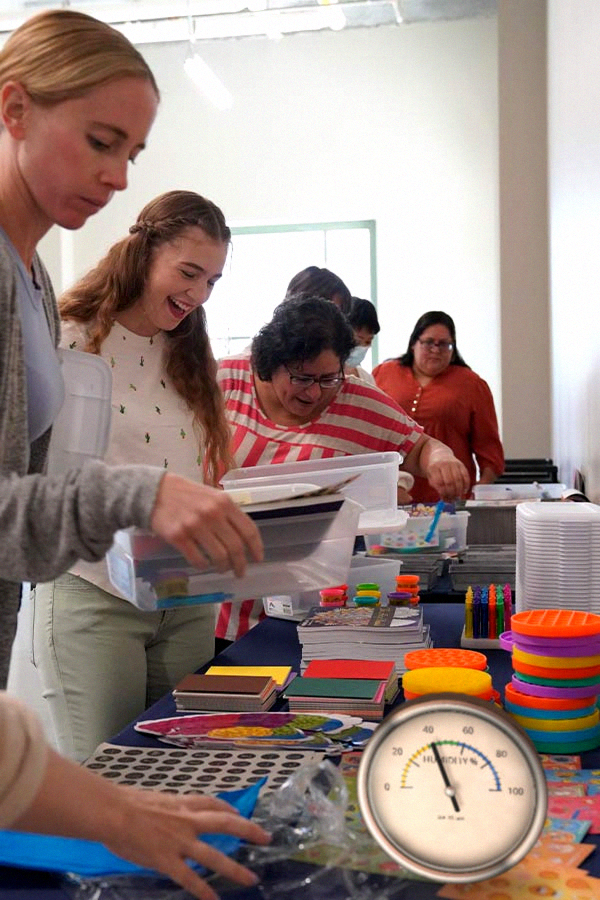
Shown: value=40 unit=%
